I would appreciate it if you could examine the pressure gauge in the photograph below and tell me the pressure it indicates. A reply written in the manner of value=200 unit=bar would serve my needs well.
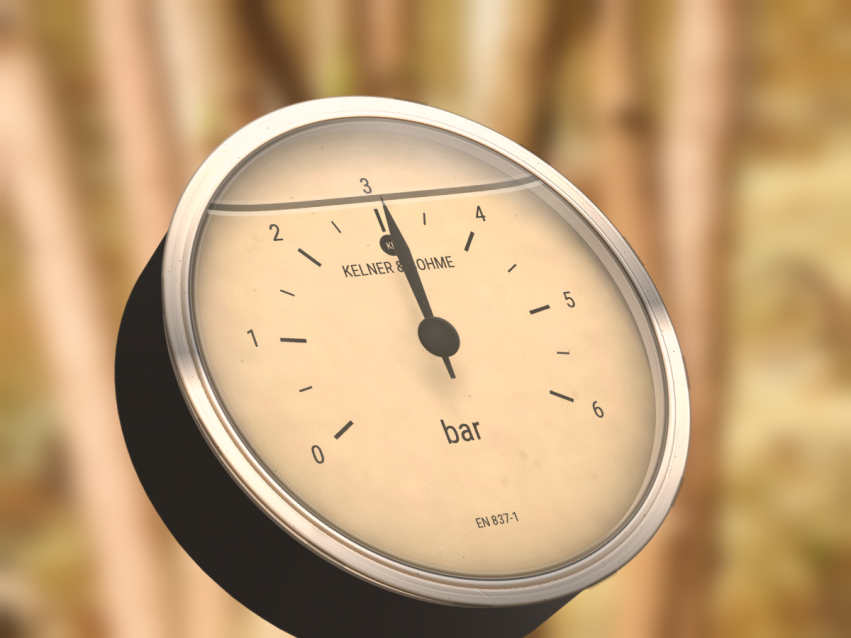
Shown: value=3 unit=bar
